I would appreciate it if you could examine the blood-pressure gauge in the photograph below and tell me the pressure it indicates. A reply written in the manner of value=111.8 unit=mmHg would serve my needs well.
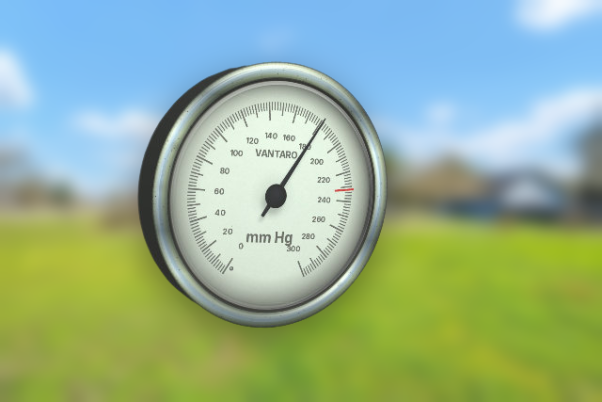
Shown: value=180 unit=mmHg
